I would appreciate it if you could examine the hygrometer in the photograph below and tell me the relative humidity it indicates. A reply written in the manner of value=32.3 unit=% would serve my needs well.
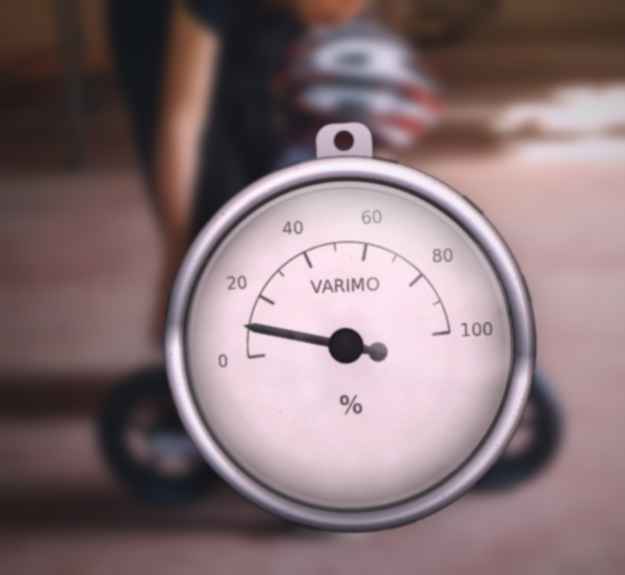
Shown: value=10 unit=%
